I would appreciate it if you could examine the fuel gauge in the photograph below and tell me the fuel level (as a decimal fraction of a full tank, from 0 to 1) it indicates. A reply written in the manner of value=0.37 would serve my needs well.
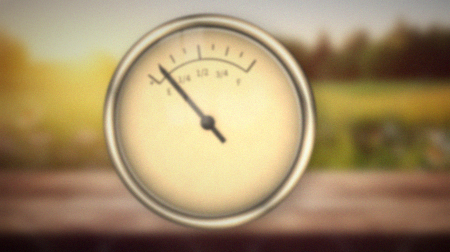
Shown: value=0.125
